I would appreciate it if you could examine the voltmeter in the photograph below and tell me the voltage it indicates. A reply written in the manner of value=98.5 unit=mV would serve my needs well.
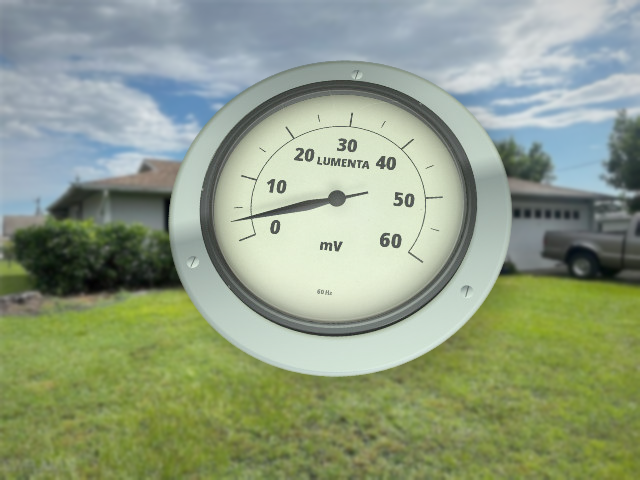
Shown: value=2.5 unit=mV
